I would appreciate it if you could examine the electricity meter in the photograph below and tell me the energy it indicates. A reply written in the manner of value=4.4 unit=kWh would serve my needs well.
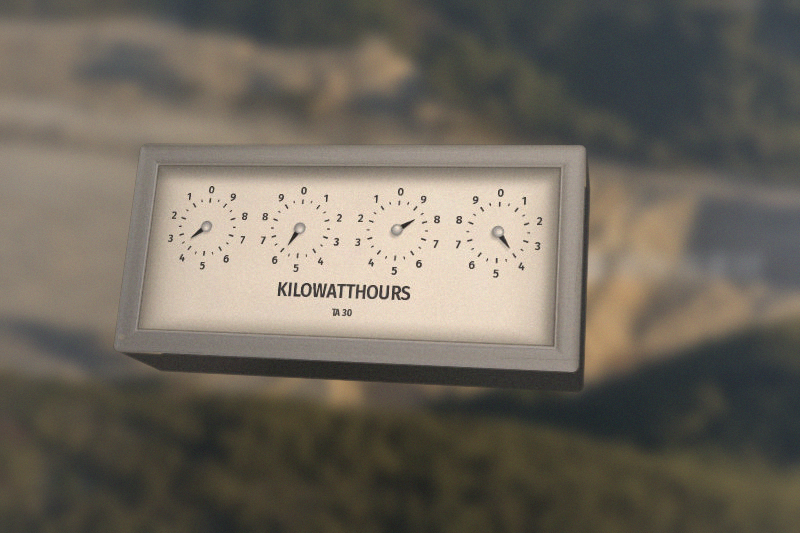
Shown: value=3584 unit=kWh
